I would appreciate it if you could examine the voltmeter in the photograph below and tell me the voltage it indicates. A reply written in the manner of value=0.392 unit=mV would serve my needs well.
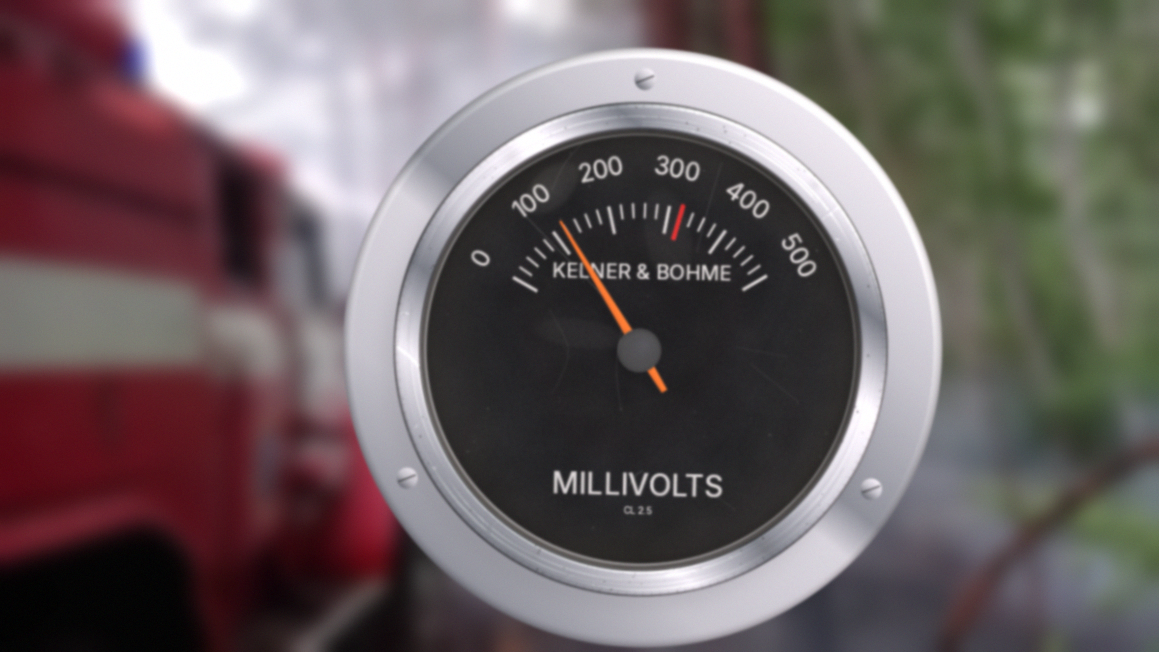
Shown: value=120 unit=mV
